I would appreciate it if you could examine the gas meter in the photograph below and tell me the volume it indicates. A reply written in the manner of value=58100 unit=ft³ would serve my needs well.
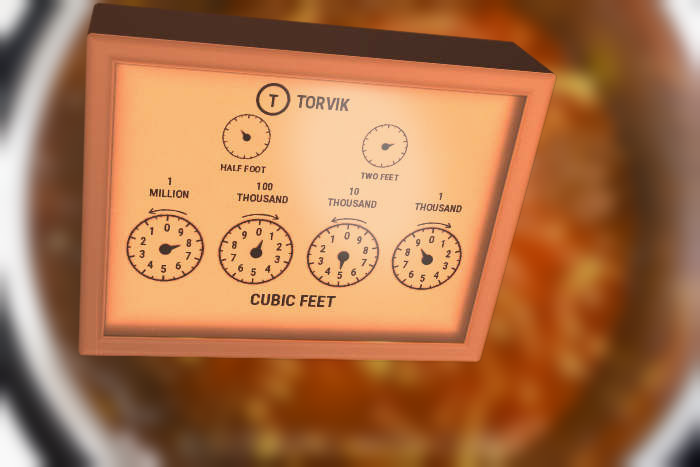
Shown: value=804900 unit=ft³
